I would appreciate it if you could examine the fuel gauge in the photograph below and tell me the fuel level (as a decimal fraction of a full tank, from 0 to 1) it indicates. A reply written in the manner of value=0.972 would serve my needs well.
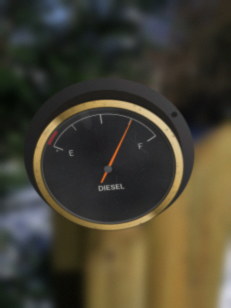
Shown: value=0.75
